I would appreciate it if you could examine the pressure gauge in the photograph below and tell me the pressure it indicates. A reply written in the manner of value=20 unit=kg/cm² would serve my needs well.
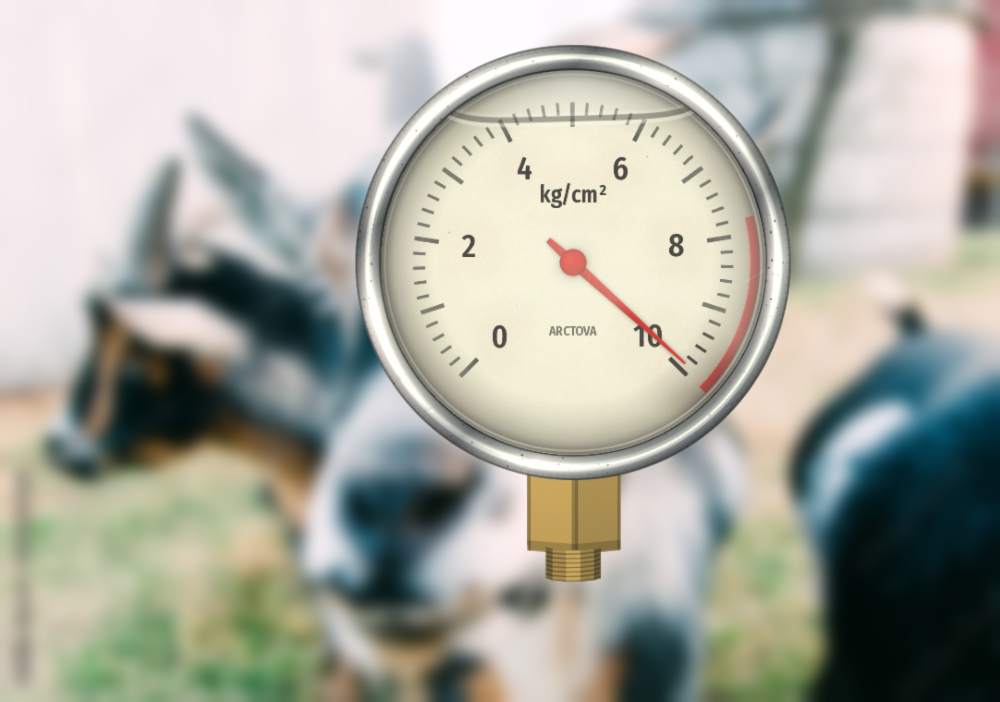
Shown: value=9.9 unit=kg/cm²
